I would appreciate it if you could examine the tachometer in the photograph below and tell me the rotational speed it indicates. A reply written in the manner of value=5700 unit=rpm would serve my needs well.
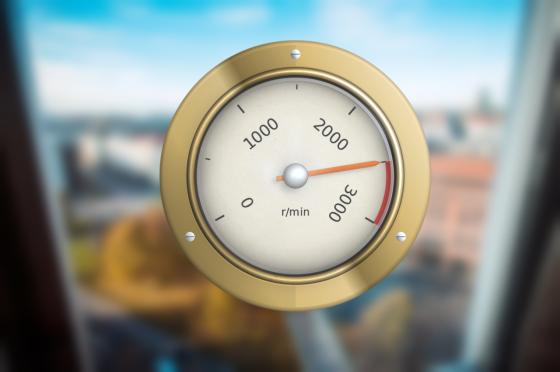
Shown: value=2500 unit=rpm
